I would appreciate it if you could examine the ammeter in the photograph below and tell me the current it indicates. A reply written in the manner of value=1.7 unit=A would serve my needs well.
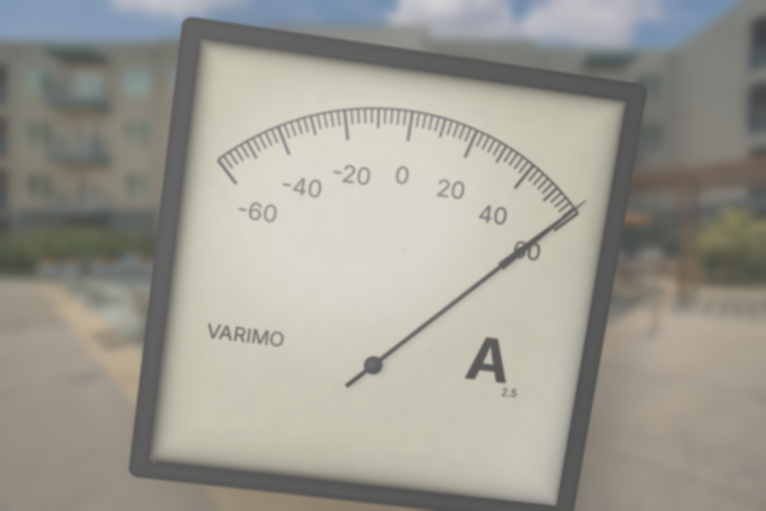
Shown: value=58 unit=A
